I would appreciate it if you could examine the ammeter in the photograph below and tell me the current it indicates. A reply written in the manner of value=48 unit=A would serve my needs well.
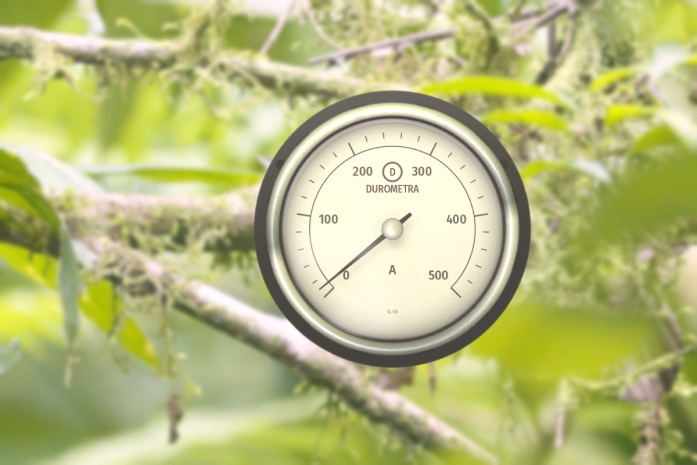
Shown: value=10 unit=A
